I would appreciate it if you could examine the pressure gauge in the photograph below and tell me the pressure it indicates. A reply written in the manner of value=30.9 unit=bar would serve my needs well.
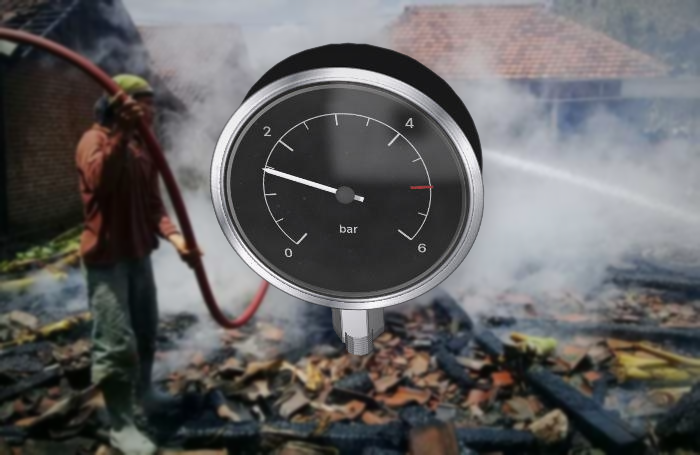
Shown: value=1.5 unit=bar
